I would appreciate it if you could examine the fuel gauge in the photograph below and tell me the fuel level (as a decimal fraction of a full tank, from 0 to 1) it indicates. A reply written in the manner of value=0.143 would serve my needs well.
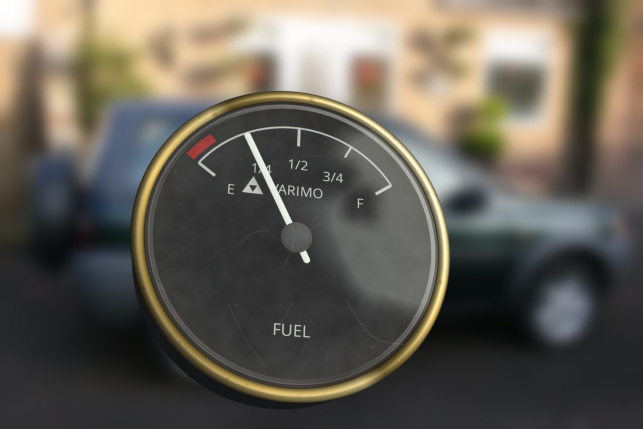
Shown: value=0.25
